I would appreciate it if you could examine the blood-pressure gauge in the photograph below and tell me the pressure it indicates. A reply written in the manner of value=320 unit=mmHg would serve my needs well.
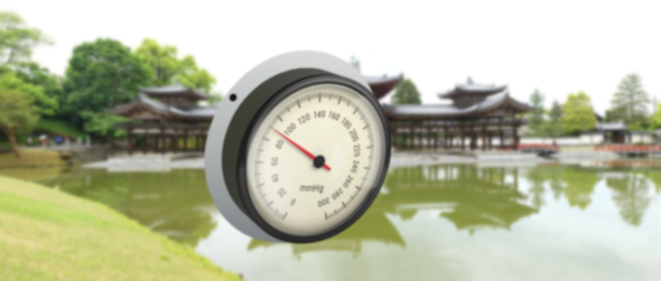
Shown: value=90 unit=mmHg
